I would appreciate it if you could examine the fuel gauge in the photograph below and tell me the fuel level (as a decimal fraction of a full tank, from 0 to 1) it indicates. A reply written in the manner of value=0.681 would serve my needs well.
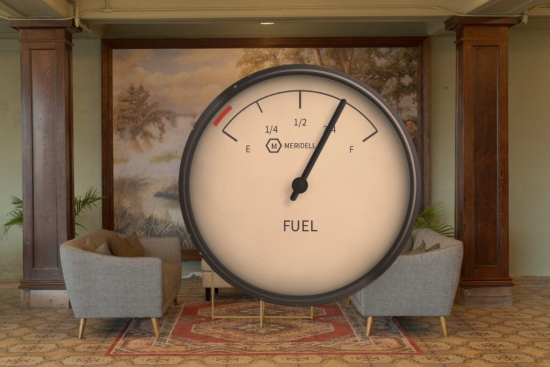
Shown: value=0.75
